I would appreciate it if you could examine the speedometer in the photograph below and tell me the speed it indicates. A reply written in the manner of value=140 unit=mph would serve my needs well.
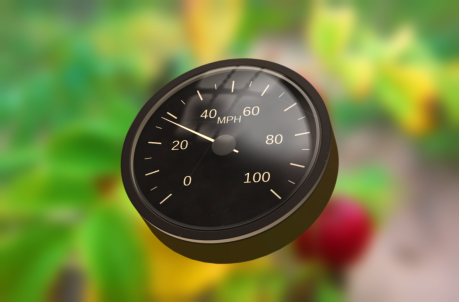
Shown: value=27.5 unit=mph
